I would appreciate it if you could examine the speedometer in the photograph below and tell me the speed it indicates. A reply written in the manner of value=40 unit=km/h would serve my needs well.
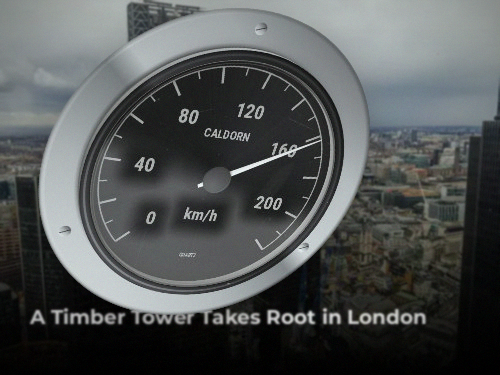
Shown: value=160 unit=km/h
